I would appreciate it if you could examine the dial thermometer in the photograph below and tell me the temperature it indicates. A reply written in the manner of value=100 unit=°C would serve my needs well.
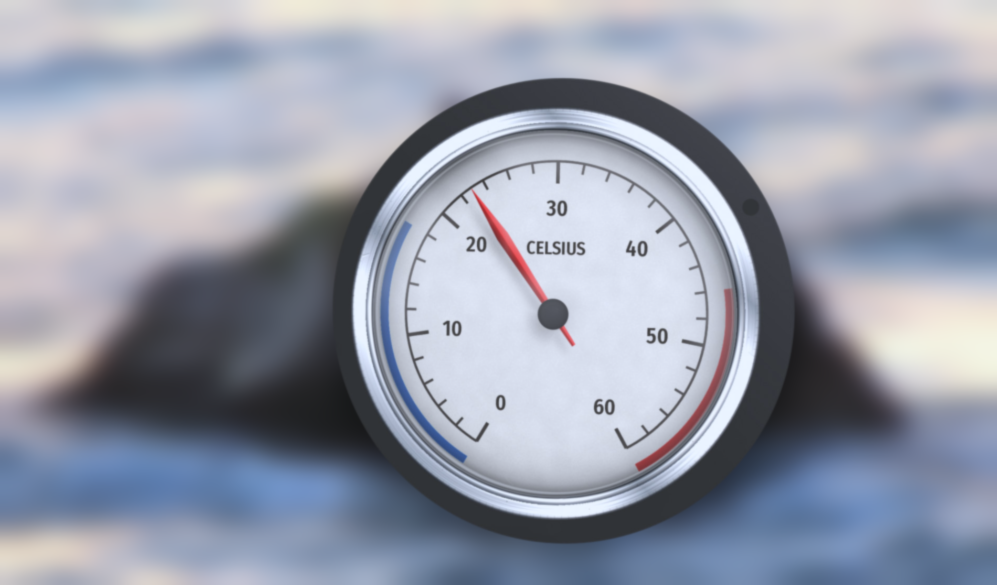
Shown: value=23 unit=°C
